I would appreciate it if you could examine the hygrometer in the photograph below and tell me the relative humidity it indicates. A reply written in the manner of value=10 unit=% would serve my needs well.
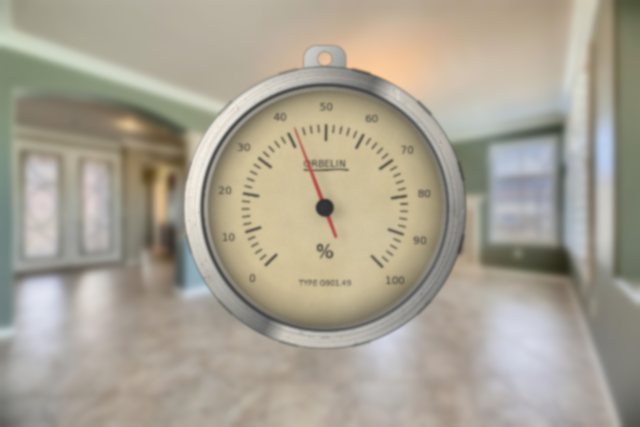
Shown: value=42 unit=%
